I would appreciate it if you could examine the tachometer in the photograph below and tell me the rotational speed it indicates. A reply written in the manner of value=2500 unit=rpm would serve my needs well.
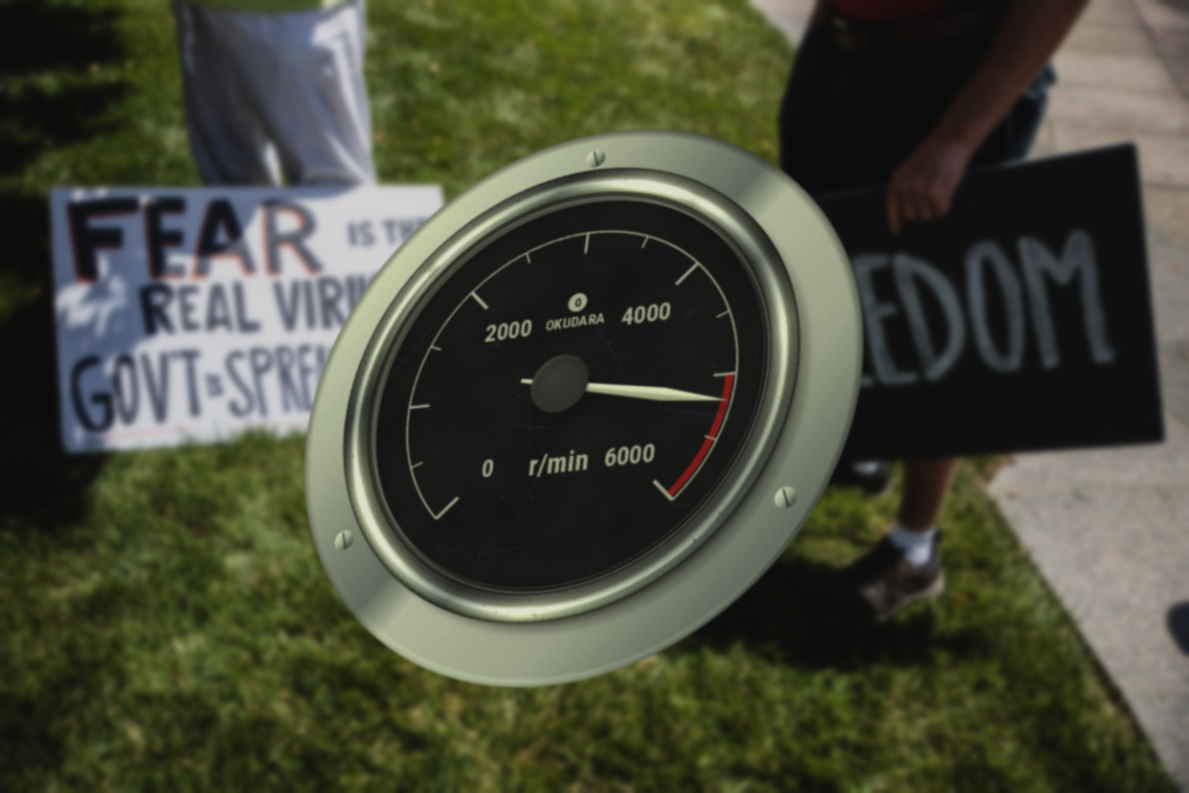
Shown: value=5250 unit=rpm
